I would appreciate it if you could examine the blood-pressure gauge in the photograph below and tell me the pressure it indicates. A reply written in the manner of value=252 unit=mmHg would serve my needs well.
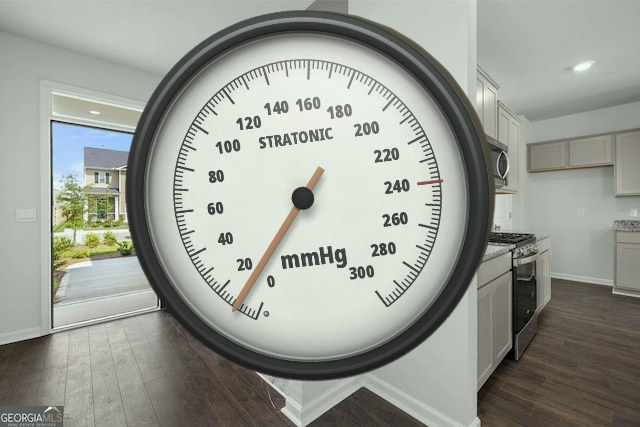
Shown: value=10 unit=mmHg
